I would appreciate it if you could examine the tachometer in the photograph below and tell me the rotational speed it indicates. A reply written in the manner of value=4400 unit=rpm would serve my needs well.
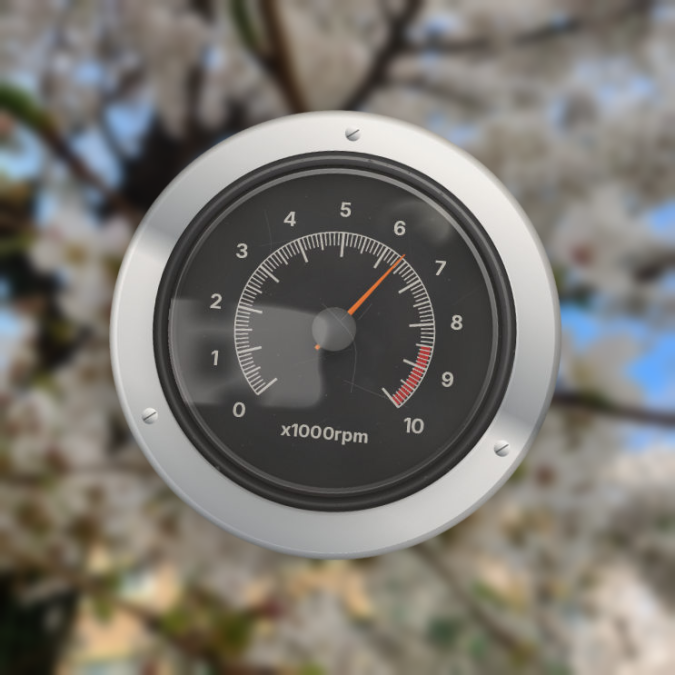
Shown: value=6400 unit=rpm
